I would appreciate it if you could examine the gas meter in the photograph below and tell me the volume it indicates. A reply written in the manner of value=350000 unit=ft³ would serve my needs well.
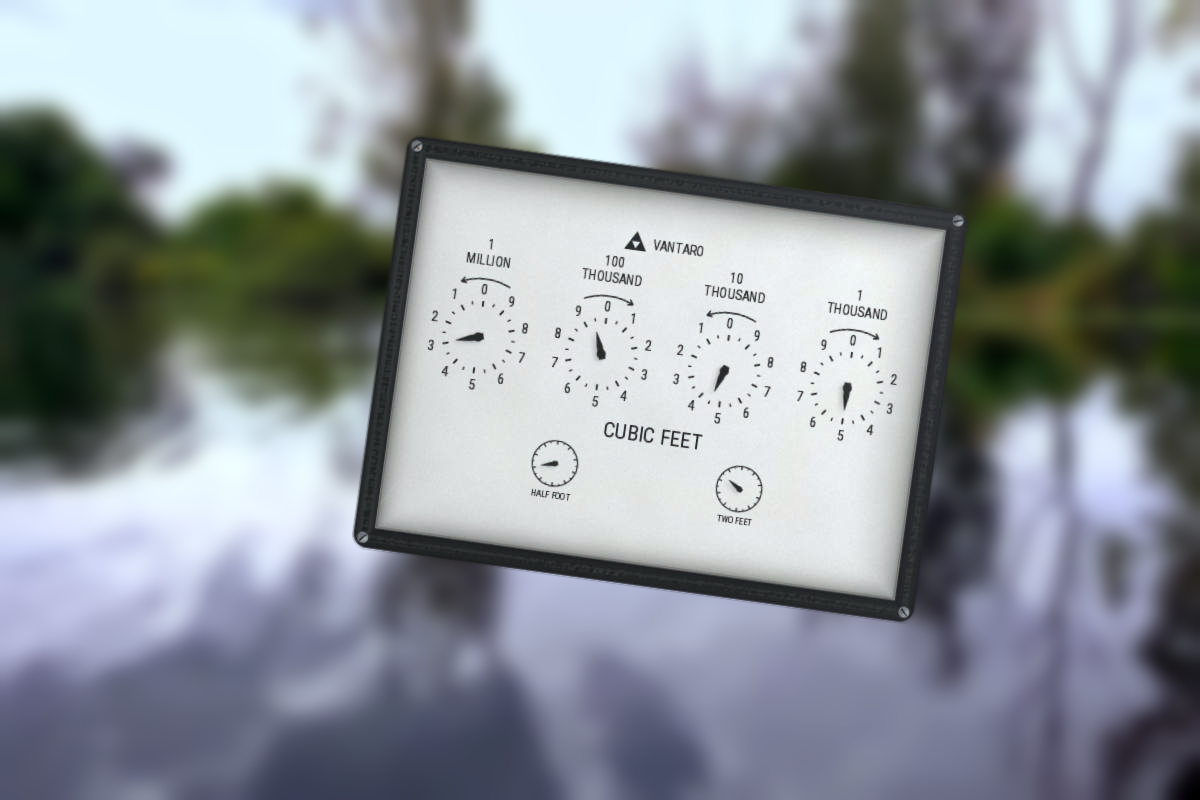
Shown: value=294500 unit=ft³
